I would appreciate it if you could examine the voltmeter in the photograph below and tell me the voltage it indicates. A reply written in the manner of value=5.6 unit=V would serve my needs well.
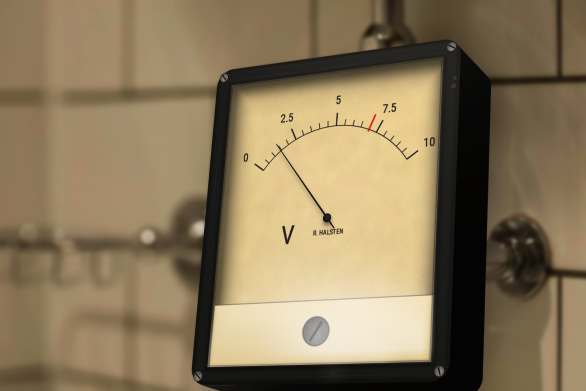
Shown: value=1.5 unit=V
